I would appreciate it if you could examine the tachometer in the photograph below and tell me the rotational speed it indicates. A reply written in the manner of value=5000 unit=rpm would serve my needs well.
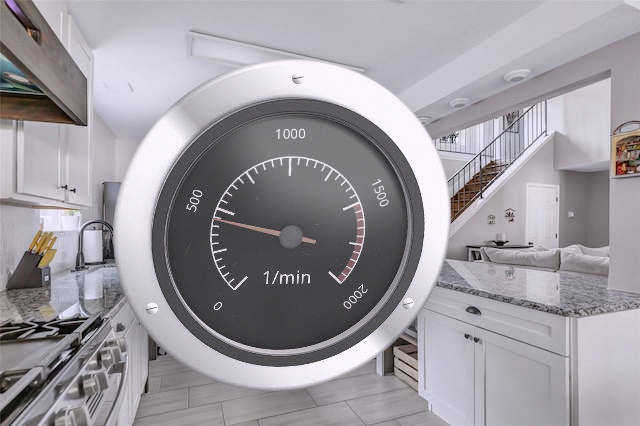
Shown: value=450 unit=rpm
